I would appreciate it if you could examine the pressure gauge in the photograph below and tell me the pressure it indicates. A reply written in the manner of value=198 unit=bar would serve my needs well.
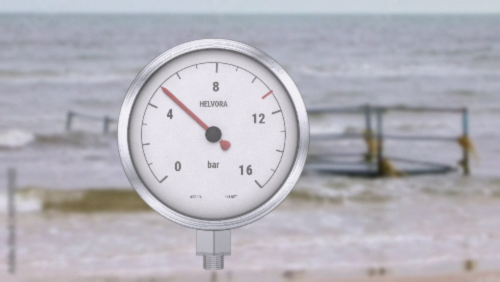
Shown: value=5 unit=bar
